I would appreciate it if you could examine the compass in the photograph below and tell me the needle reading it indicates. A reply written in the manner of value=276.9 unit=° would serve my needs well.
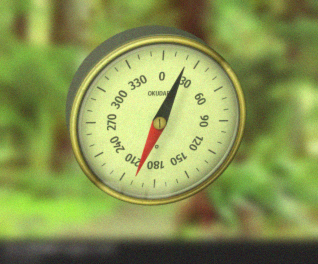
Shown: value=200 unit=°
